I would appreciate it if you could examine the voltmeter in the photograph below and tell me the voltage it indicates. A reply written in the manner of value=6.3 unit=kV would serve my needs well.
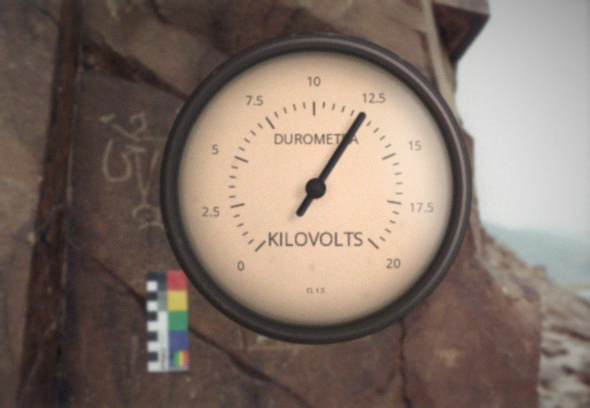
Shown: value=12.5 unit=kV
